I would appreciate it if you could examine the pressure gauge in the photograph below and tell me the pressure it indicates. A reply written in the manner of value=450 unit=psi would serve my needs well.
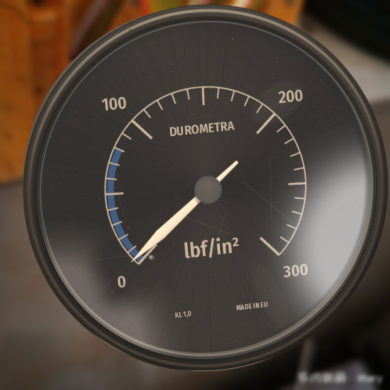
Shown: value=5 unit=psi
